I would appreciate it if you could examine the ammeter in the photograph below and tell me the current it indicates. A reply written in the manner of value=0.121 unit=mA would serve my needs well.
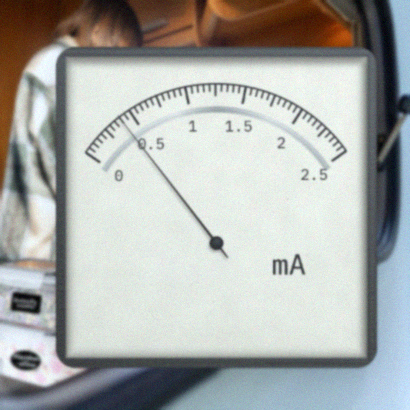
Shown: value=0.4 unit=mA
